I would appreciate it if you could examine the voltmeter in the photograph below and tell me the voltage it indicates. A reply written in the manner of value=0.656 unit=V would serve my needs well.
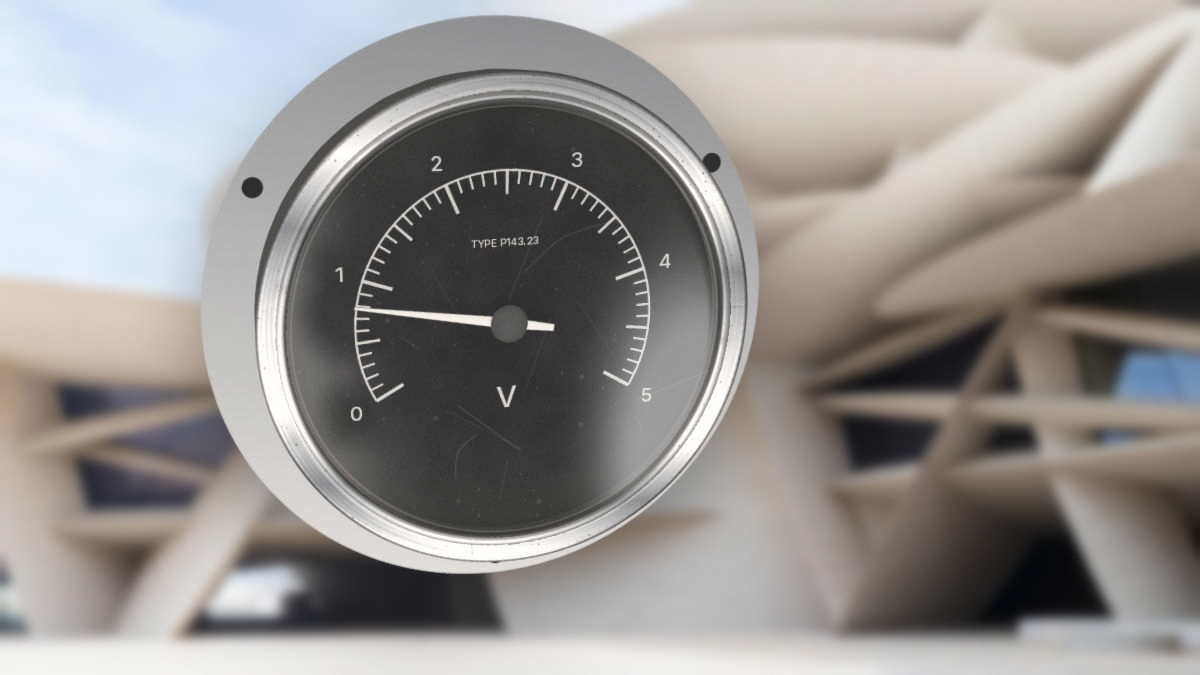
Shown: value=0.8 unit=V
